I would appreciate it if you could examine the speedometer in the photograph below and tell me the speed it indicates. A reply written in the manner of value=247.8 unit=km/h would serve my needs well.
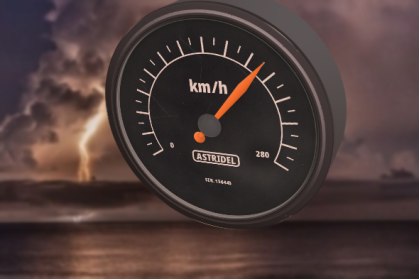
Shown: value=190 unit=km/h
